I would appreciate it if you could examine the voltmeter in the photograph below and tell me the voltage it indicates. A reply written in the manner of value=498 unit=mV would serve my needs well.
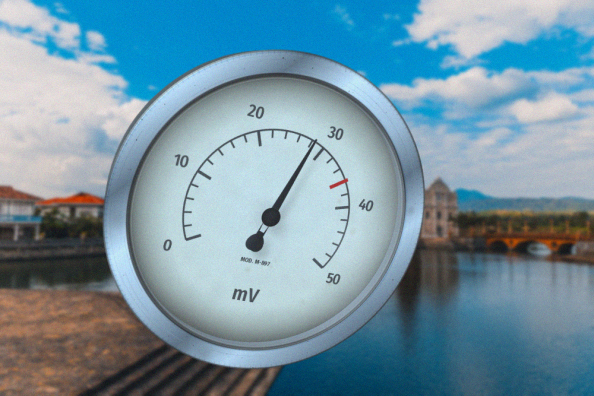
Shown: value=28 unit=mV
